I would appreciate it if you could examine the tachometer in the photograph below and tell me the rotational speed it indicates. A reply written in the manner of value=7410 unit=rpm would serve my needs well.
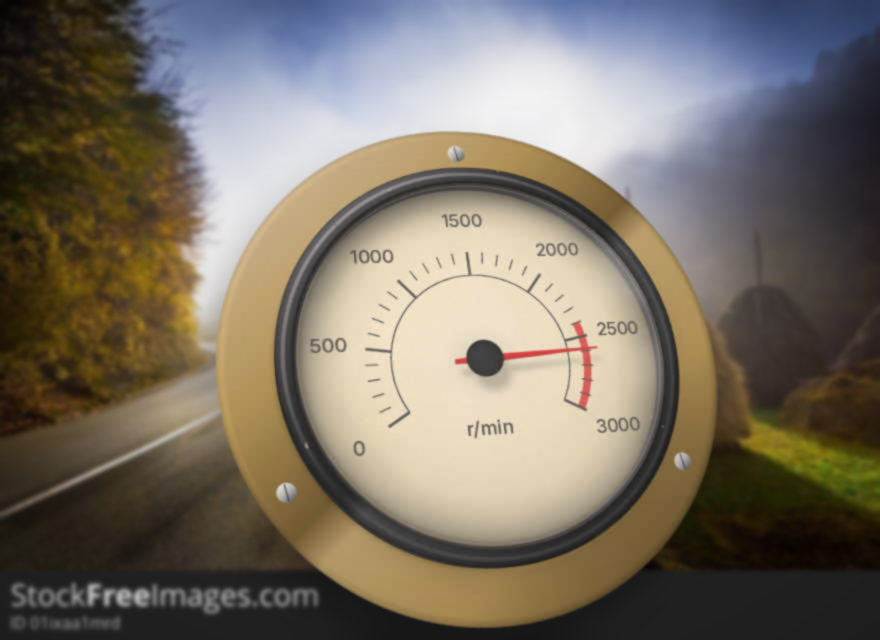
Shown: value=2600 unit=rpm
